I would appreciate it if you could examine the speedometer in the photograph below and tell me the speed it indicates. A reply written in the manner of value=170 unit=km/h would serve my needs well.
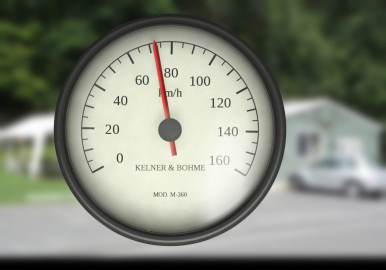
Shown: value=72.5 unit=km/h
